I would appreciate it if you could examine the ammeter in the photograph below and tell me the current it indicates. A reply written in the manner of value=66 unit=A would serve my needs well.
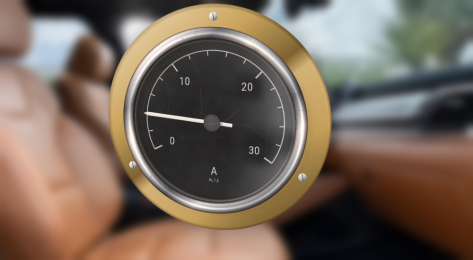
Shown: value=4 unit=A
